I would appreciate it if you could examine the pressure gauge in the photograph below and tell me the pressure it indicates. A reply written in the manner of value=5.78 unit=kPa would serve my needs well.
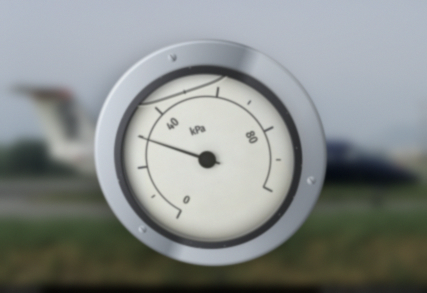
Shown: value=30 unit=kPa
